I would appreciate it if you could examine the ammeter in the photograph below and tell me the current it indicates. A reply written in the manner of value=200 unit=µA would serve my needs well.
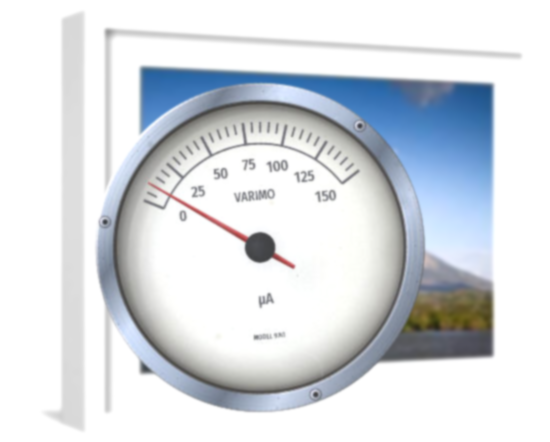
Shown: value=10 unit=µA
